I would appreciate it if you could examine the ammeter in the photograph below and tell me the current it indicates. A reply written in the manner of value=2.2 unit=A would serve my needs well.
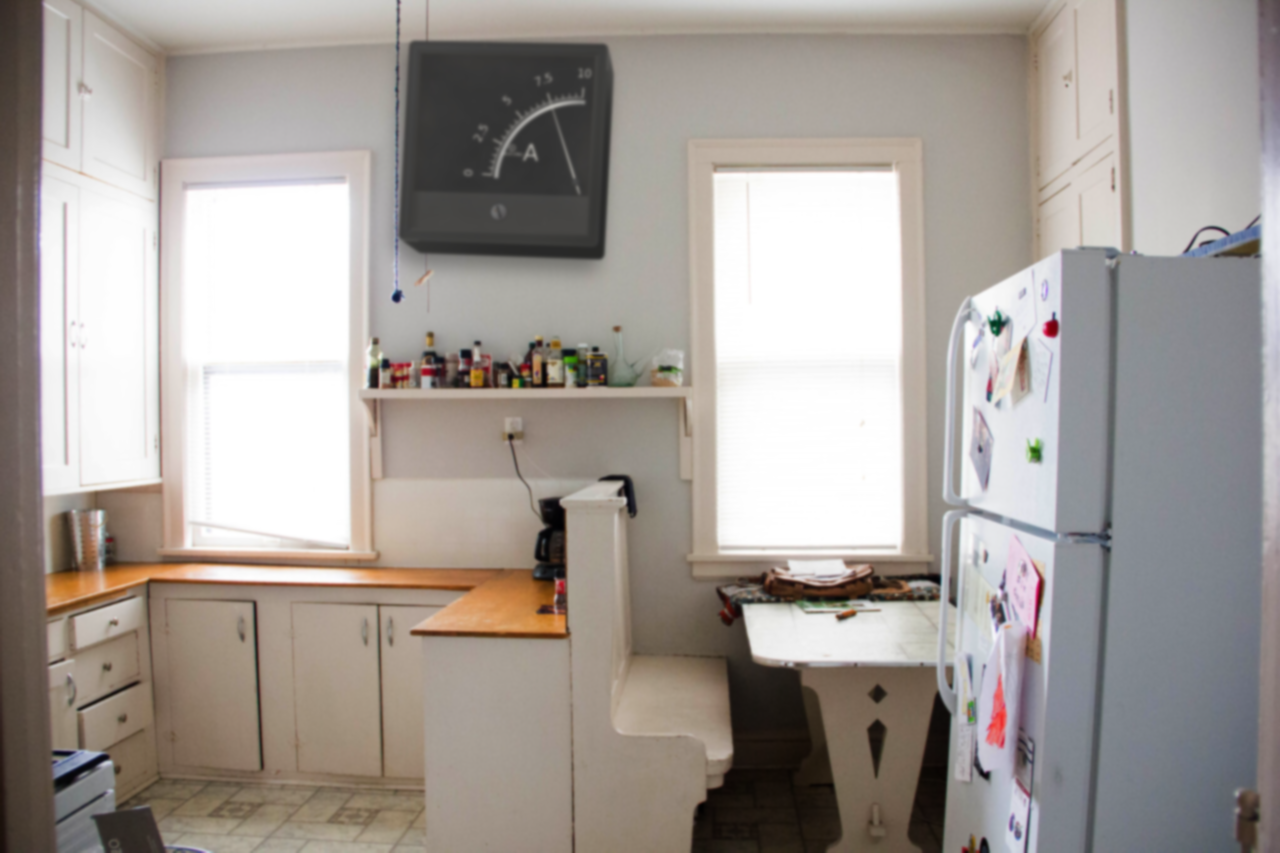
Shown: value=7.5 unit=A
